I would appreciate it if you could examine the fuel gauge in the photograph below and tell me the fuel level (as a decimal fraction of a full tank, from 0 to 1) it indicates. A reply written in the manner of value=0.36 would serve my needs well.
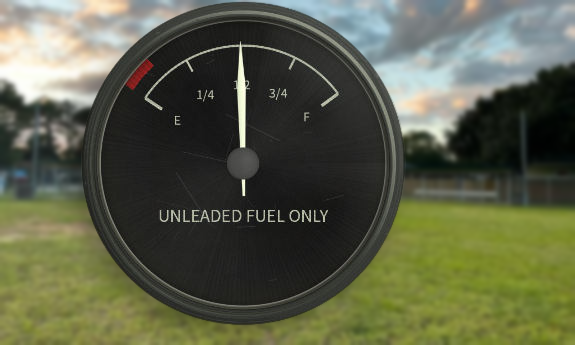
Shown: value=0.5
